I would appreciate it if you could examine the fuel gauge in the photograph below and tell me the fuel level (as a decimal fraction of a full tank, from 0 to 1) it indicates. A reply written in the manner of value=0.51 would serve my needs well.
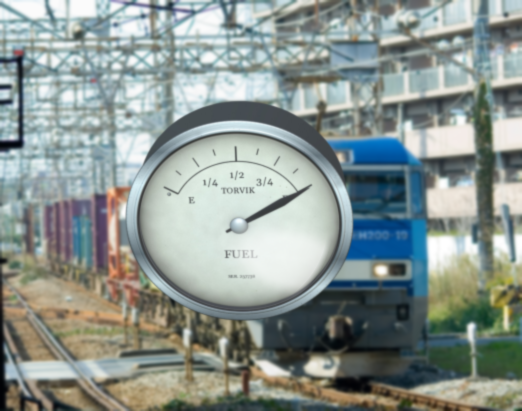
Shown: value=1
